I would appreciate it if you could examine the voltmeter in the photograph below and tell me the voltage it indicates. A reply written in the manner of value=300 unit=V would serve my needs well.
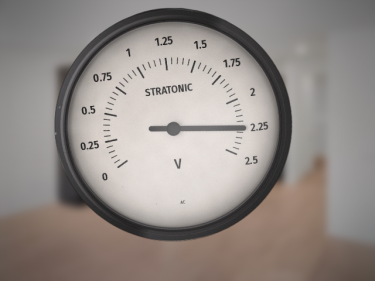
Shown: value=2.25 unit=V
